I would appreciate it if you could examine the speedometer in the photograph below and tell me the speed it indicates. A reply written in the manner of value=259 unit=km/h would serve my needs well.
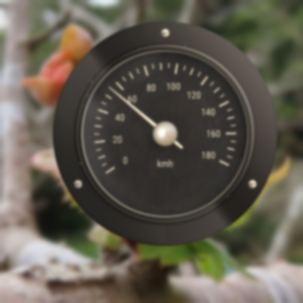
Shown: value=55 unit=km/h
